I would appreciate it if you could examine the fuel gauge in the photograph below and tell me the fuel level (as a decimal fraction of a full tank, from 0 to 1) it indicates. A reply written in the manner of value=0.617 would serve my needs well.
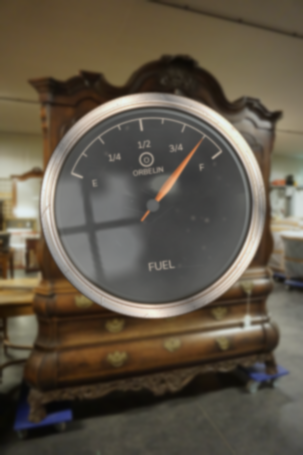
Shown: value=0.875
